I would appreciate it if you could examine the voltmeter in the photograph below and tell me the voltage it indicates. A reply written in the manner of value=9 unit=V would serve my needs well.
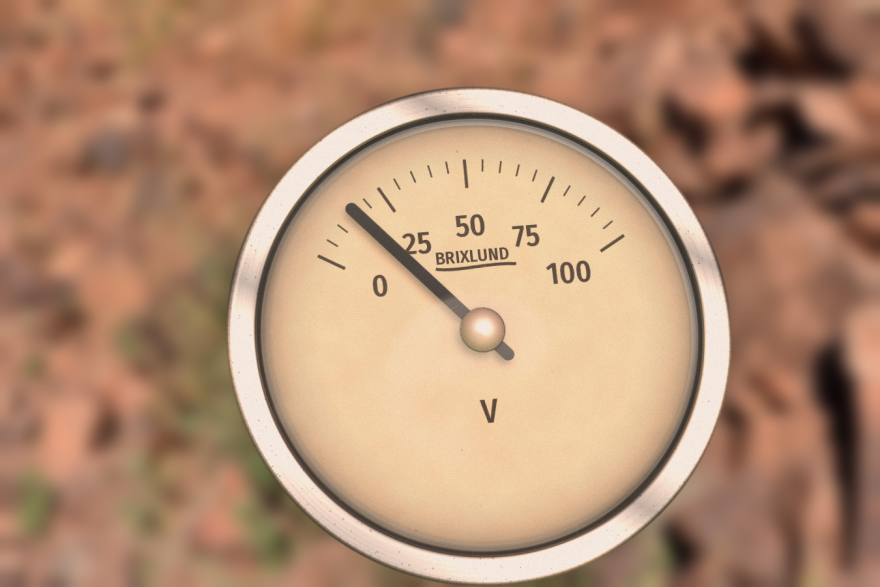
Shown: value=15 unit=V
